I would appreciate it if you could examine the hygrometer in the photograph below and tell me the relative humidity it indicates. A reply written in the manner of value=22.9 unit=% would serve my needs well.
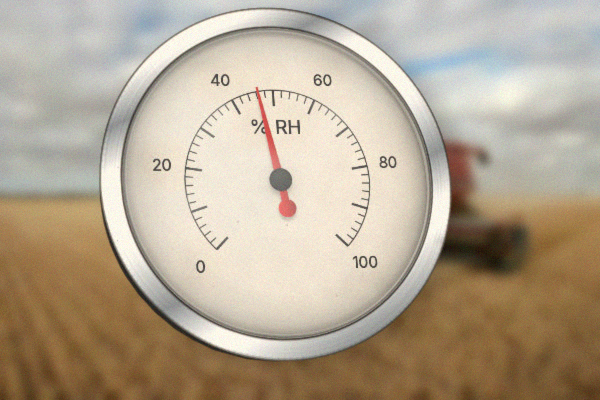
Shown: value=46 unit=%
